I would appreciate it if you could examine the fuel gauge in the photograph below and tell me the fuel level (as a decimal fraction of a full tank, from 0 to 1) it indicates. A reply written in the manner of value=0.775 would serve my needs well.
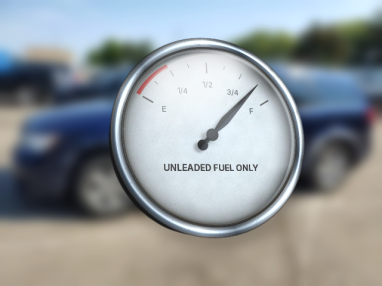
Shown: value=0.875
